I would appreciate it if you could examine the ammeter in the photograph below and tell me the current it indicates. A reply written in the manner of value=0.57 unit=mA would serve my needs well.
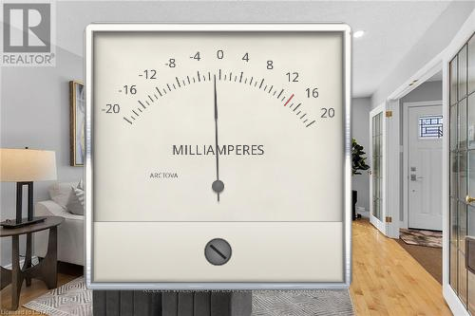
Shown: value=-1 unit=mA
